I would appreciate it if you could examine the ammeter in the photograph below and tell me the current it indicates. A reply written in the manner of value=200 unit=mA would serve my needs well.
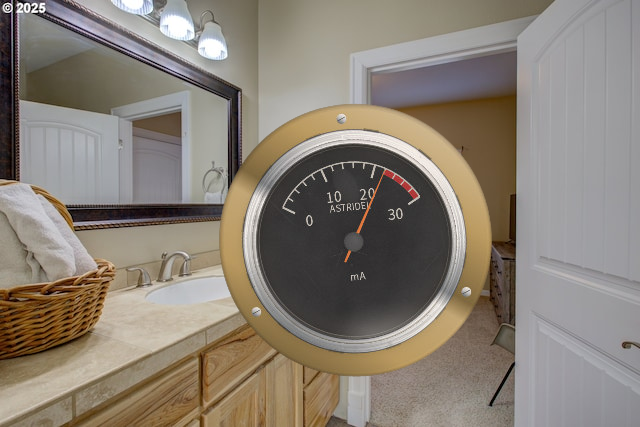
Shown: value=22 unit=mA
